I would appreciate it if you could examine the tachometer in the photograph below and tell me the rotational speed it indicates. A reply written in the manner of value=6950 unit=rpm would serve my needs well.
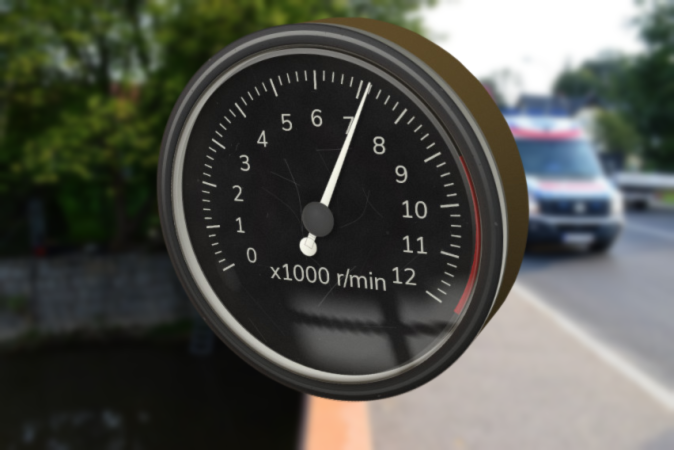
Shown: value=7200 unit=rpm
